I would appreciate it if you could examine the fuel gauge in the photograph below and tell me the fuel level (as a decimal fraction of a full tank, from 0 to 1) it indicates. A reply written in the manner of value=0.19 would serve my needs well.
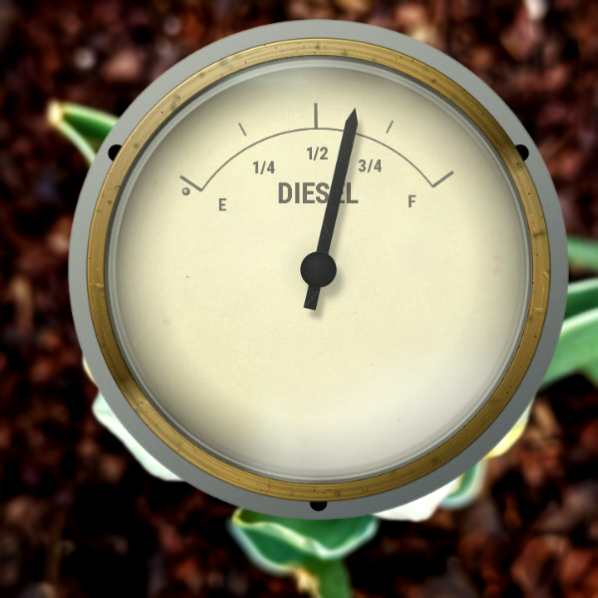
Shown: value=0.625
